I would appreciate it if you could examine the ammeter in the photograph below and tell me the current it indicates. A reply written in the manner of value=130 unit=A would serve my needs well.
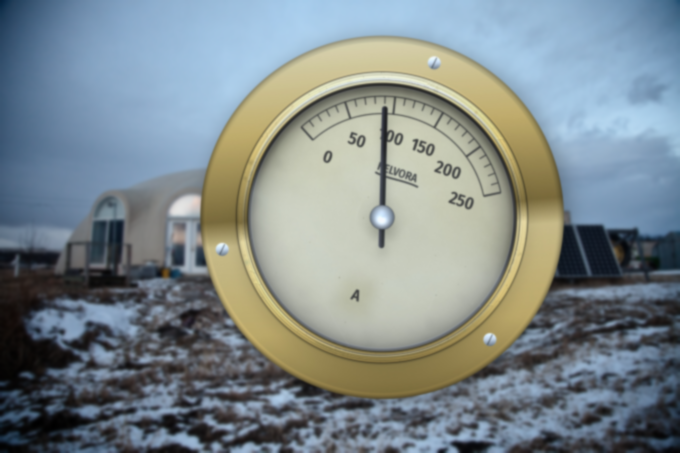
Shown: value=90 unit=A
